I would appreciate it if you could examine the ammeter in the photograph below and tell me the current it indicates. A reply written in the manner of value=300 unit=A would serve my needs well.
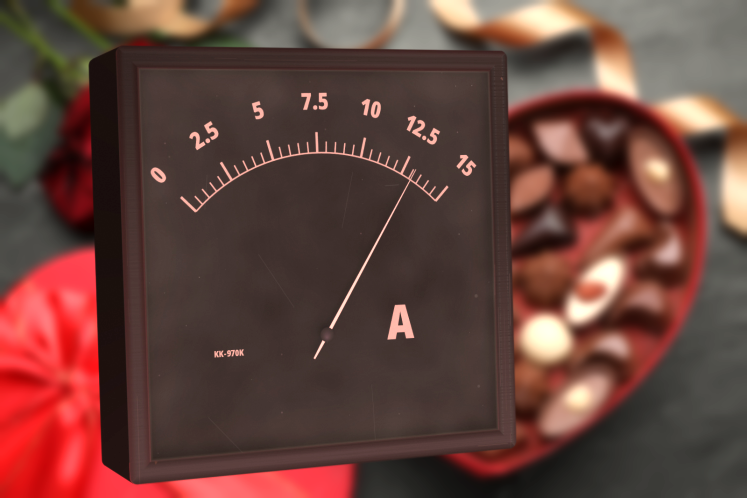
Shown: value=13 unit=A
